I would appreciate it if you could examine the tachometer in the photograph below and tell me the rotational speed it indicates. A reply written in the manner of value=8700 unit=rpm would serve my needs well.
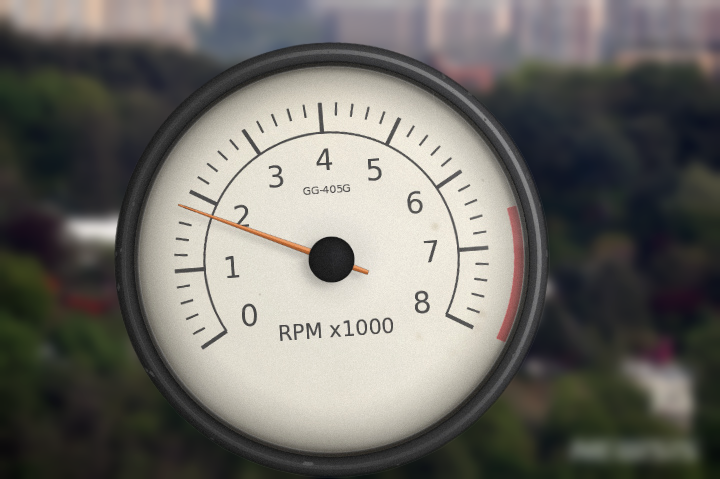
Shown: value=1800 unit=rpm
